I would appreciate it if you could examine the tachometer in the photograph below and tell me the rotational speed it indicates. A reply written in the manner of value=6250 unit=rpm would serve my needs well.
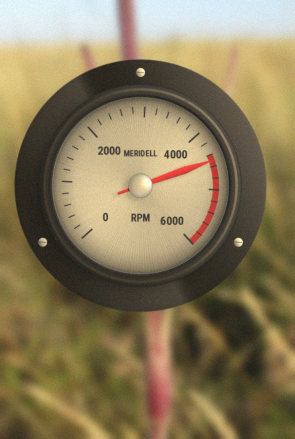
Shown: value=4500 unit=rpm
